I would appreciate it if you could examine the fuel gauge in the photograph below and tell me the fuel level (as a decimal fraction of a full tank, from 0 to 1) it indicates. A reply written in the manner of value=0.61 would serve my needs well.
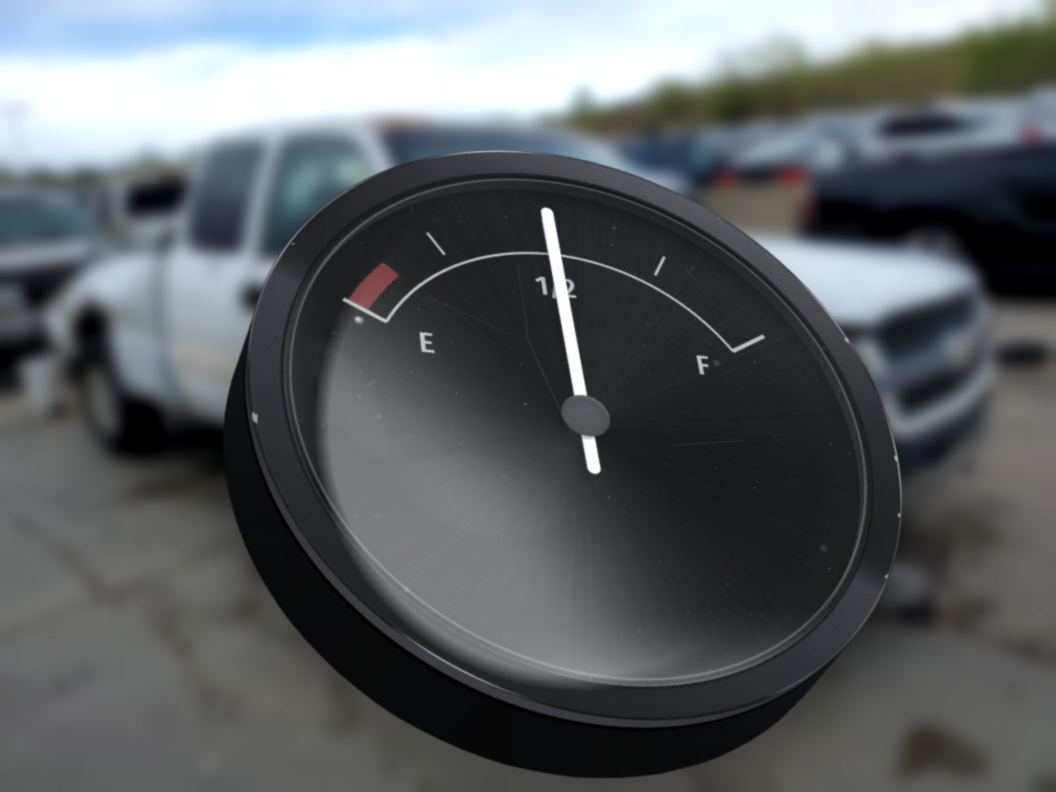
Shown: value=0.5
